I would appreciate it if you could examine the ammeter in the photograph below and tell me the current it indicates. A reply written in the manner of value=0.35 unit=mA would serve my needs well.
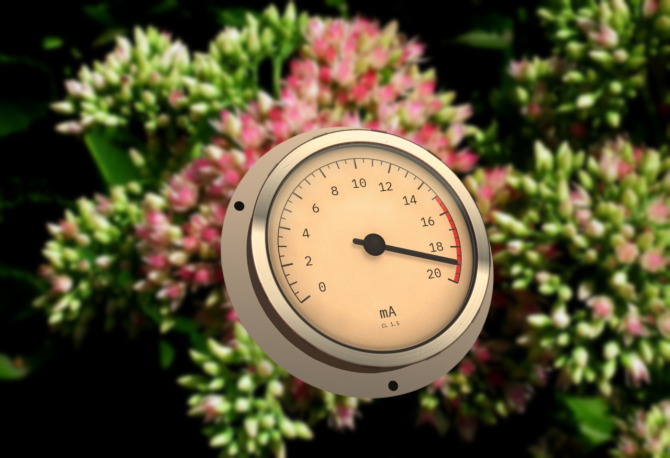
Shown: value=19 unit=mA
